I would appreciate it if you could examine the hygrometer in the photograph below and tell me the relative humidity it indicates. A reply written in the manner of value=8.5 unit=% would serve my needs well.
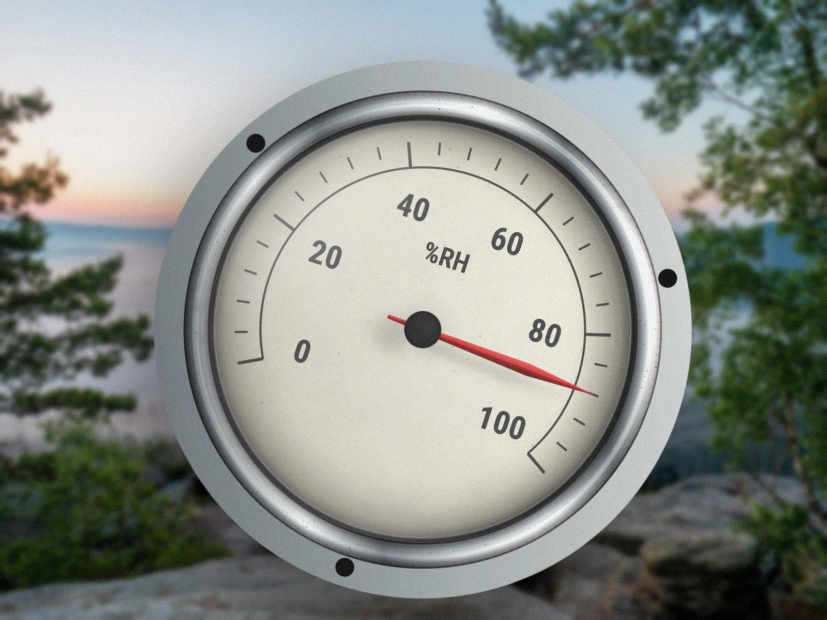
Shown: value=88 unit=%
